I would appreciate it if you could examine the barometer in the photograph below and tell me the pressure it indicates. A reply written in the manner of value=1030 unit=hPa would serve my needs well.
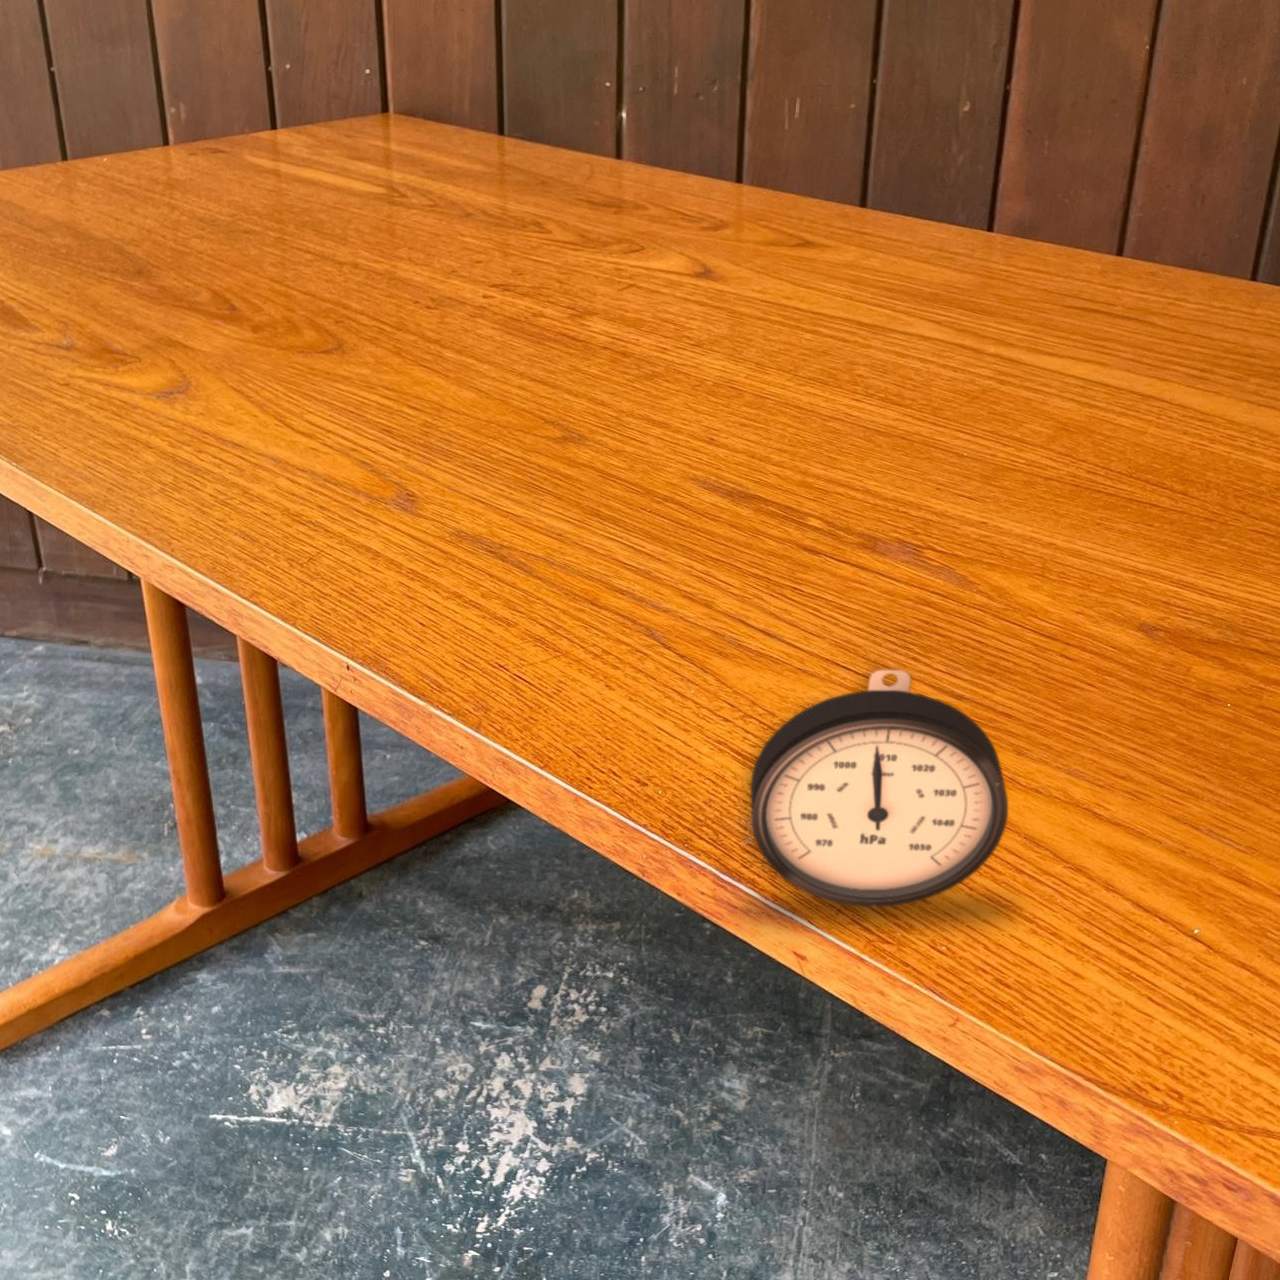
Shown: value=1008 unit=hPa
